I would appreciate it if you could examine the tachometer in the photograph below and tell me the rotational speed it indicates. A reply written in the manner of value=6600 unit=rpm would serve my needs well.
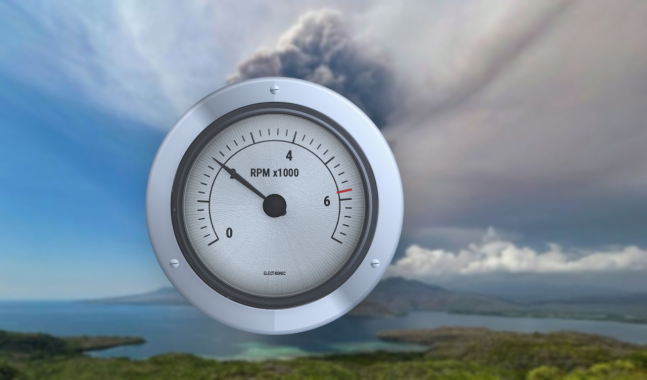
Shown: value=2000 unit=rpm
